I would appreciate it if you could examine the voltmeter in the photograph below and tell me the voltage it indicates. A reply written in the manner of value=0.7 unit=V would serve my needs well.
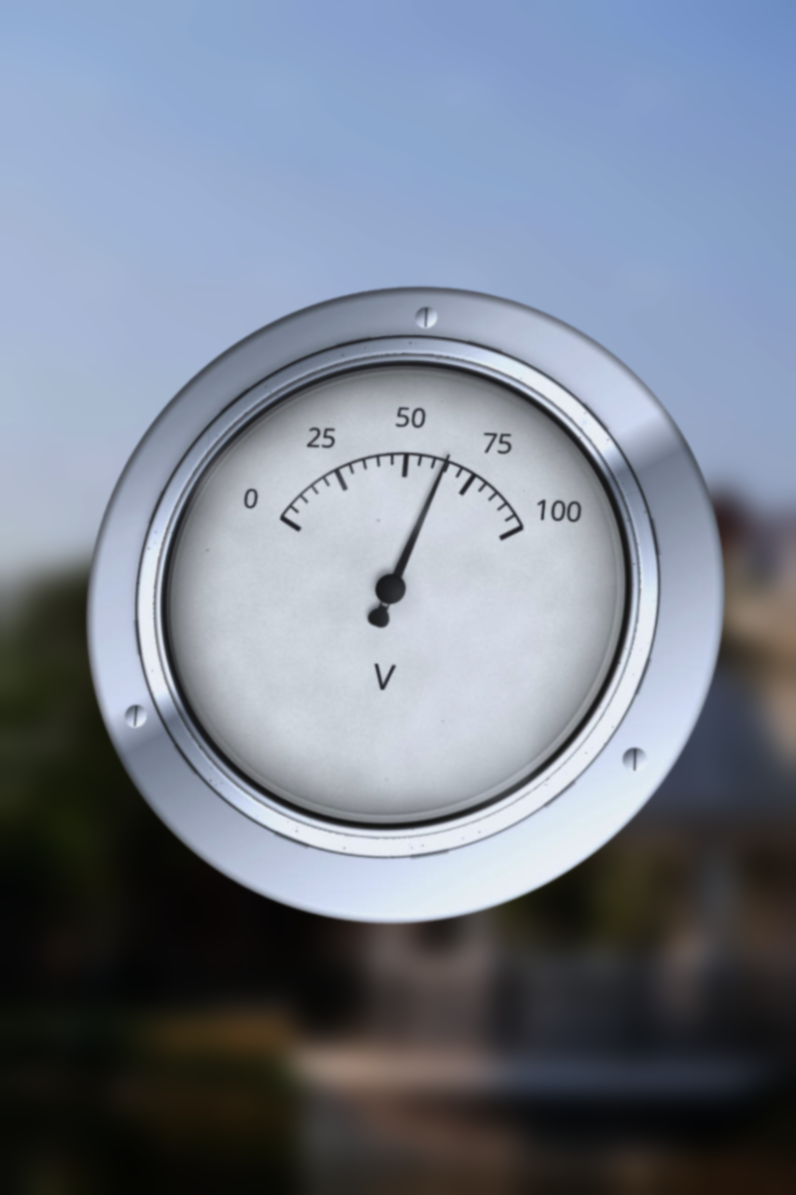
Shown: value=65 unit=V
